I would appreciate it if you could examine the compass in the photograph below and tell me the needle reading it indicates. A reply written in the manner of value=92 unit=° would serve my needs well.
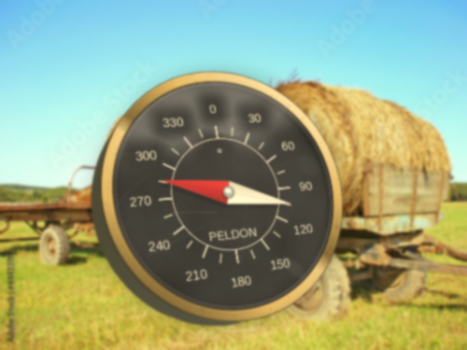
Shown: value=285 unit=°
